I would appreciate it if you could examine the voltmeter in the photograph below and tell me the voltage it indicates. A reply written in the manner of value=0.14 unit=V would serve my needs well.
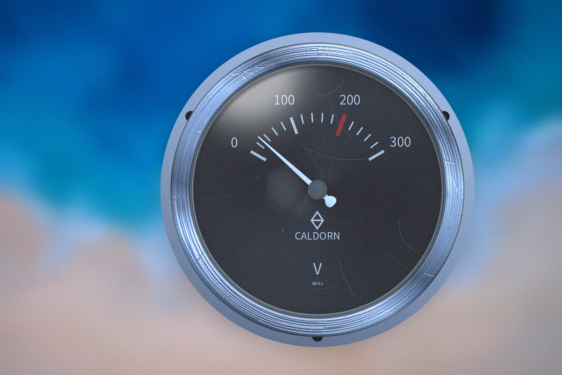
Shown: value=30 unit=V
